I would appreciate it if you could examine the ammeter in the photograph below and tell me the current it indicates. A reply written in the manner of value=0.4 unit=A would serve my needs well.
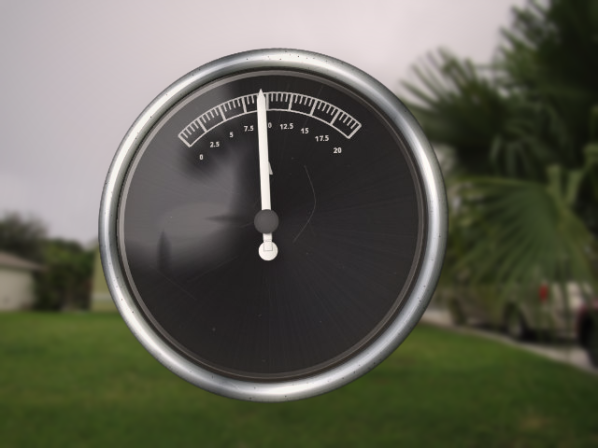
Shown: value=9.5 unit=A
